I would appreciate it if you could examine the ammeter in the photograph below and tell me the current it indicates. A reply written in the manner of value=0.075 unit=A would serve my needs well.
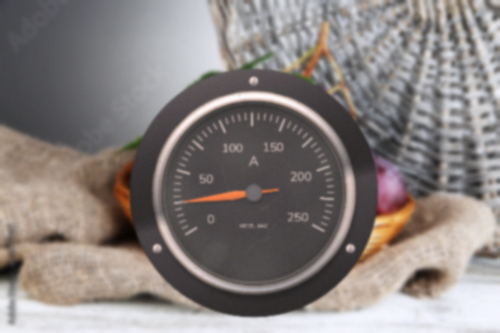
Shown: value=25 unit=A
